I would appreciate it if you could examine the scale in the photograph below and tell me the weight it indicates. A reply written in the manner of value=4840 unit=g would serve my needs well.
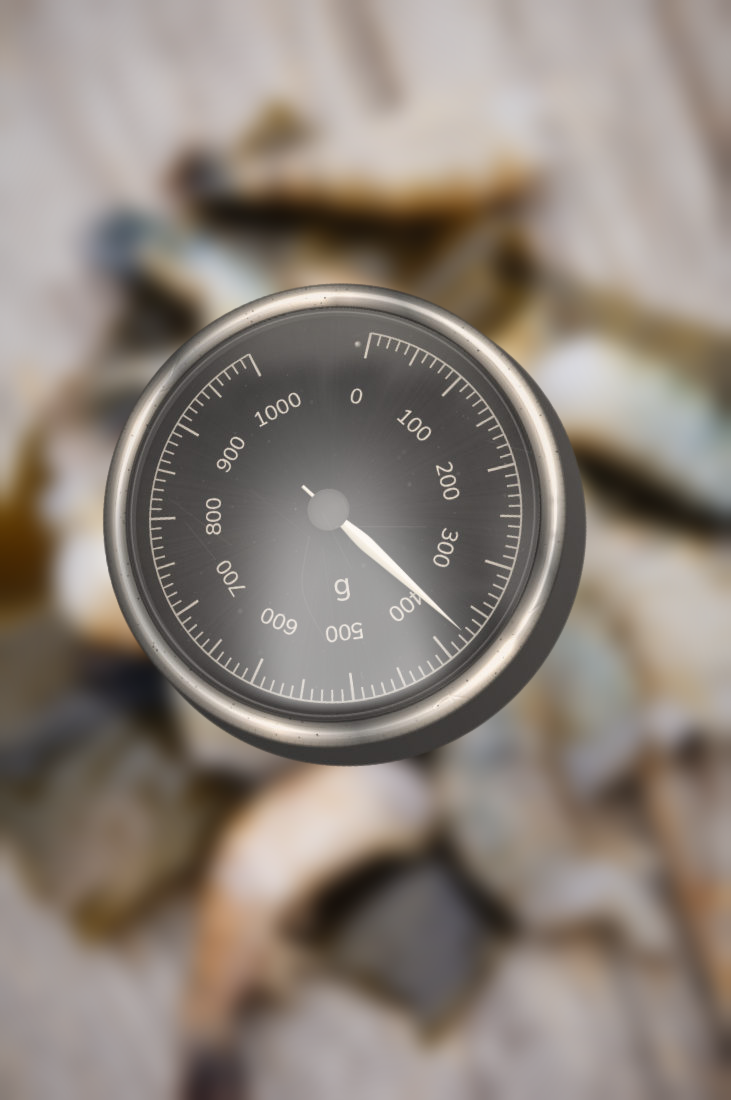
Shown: value=375 unit=g
